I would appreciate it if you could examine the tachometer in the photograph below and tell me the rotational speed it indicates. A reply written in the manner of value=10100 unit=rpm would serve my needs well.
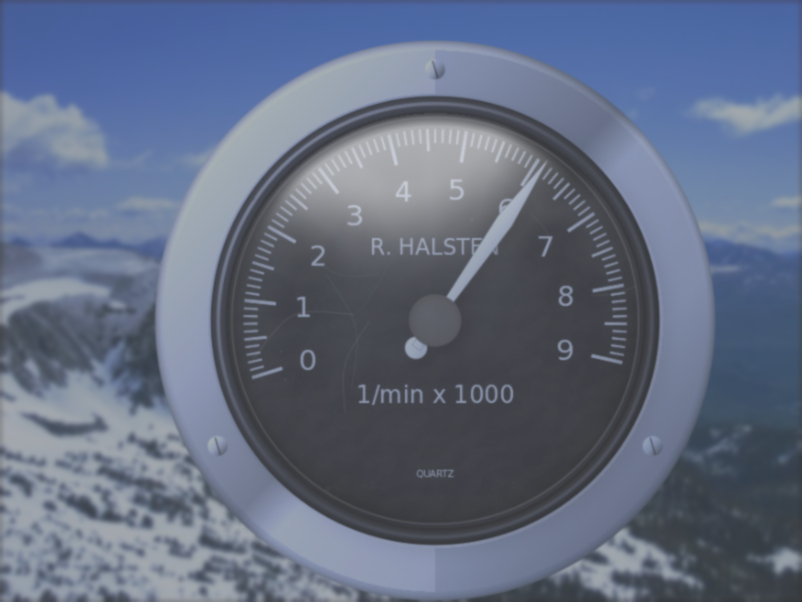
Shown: value=6100 unit=rpm
